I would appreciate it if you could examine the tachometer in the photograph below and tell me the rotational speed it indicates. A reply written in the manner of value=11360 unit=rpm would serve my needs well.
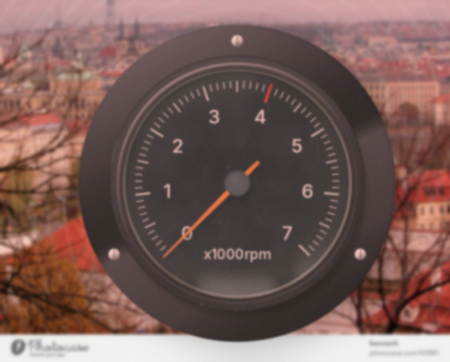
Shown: value=0 unit=rpm
